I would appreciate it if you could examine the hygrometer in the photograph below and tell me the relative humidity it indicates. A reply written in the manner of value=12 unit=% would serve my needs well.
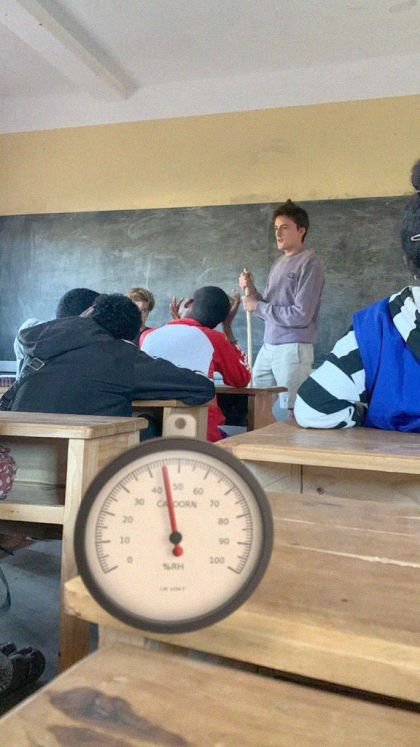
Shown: value=45 unit=%
